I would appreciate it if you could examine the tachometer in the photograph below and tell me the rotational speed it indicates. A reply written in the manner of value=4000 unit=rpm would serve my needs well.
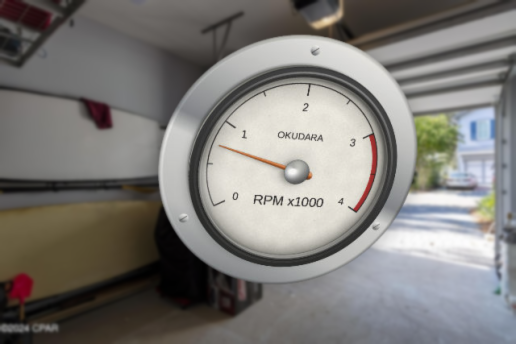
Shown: value=750 unit=rpm
